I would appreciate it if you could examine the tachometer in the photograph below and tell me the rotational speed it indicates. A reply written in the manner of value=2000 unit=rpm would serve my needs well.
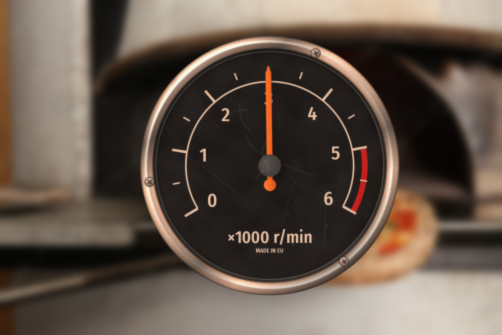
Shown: value=3000 unit=rpm
